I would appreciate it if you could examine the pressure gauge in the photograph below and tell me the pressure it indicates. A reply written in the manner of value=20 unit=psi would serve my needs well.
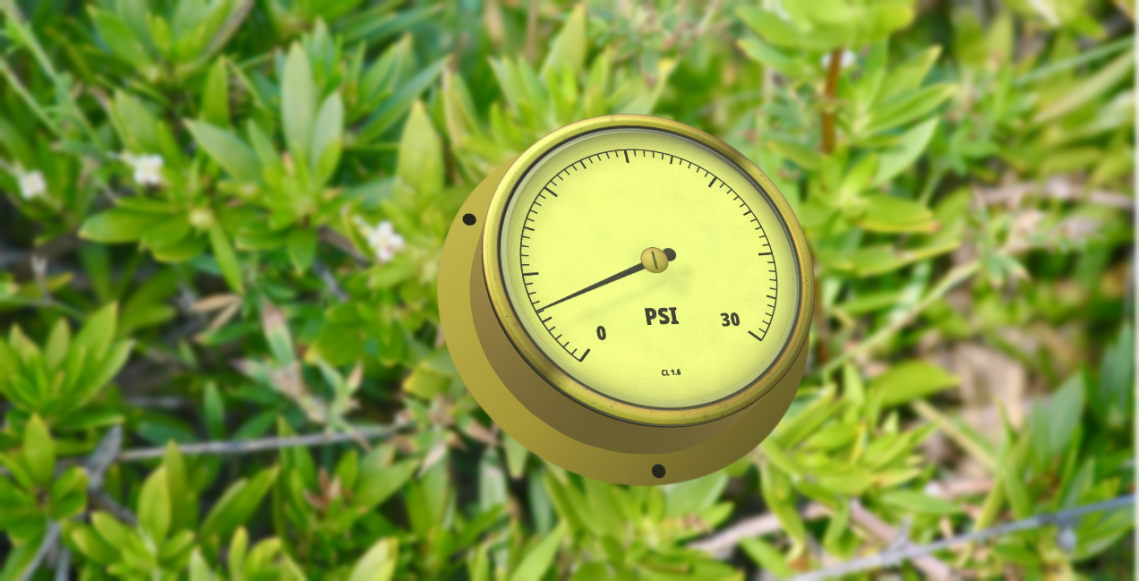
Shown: value=3 unit=psi
